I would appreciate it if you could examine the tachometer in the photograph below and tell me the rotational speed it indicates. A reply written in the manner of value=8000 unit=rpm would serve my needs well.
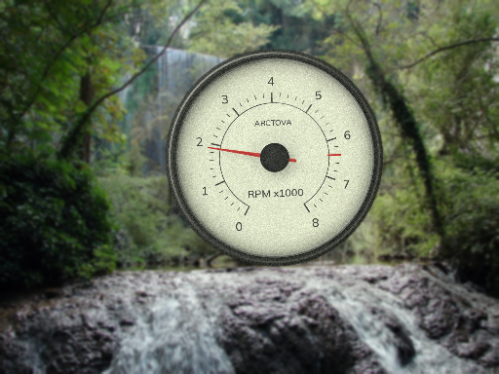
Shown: value=1900 unit=rpm
